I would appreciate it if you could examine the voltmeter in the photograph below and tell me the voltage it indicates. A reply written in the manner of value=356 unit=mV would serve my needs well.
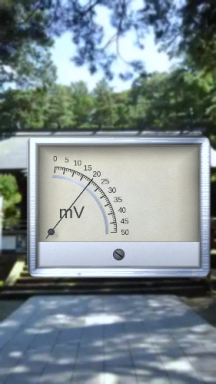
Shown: value=20 unit=mV
